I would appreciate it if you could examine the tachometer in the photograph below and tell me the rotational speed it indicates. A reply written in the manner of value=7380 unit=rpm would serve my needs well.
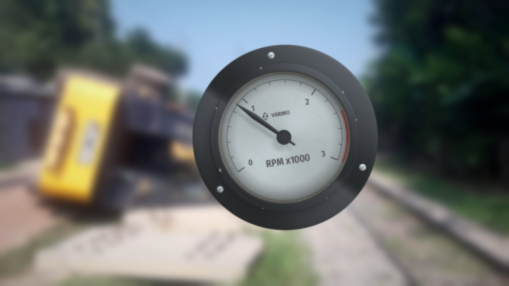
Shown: value=900 unit=rpm
